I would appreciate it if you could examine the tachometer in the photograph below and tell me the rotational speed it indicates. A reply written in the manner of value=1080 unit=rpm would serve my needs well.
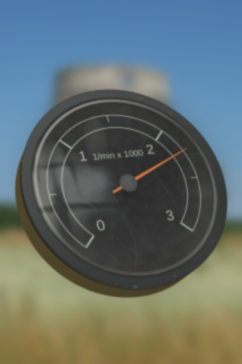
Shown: value=2250 unit=rpm
